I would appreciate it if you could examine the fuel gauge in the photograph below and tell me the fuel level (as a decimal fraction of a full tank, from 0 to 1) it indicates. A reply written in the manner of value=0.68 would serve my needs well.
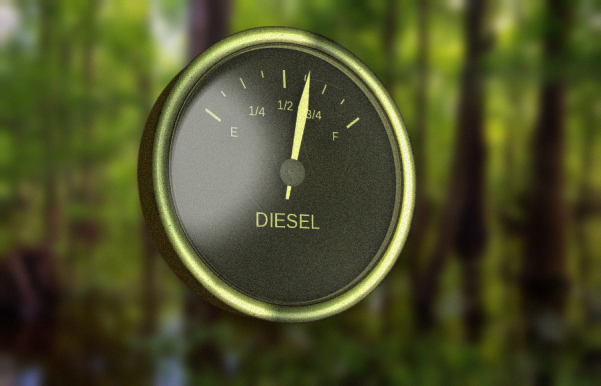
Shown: value=0.625
